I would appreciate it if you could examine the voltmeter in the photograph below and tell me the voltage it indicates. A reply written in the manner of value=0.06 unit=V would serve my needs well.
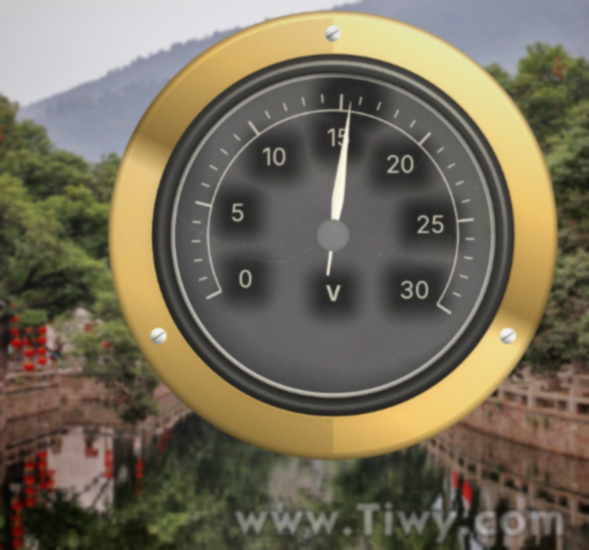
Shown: value=15.5 unit=V
